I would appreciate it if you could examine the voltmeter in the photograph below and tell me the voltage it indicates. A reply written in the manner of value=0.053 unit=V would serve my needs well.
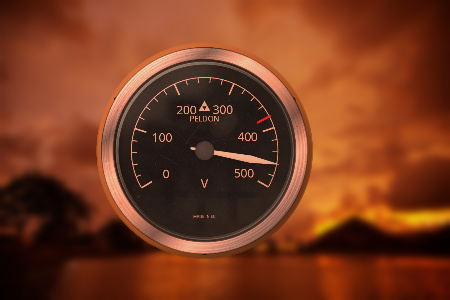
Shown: value=460 unit=V
